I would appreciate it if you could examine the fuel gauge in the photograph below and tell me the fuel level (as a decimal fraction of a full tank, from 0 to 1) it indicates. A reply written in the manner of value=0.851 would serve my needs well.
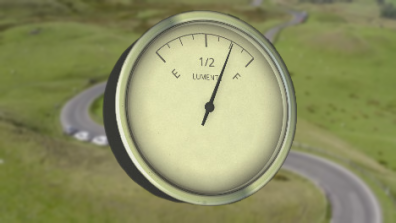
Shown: value=0.75
